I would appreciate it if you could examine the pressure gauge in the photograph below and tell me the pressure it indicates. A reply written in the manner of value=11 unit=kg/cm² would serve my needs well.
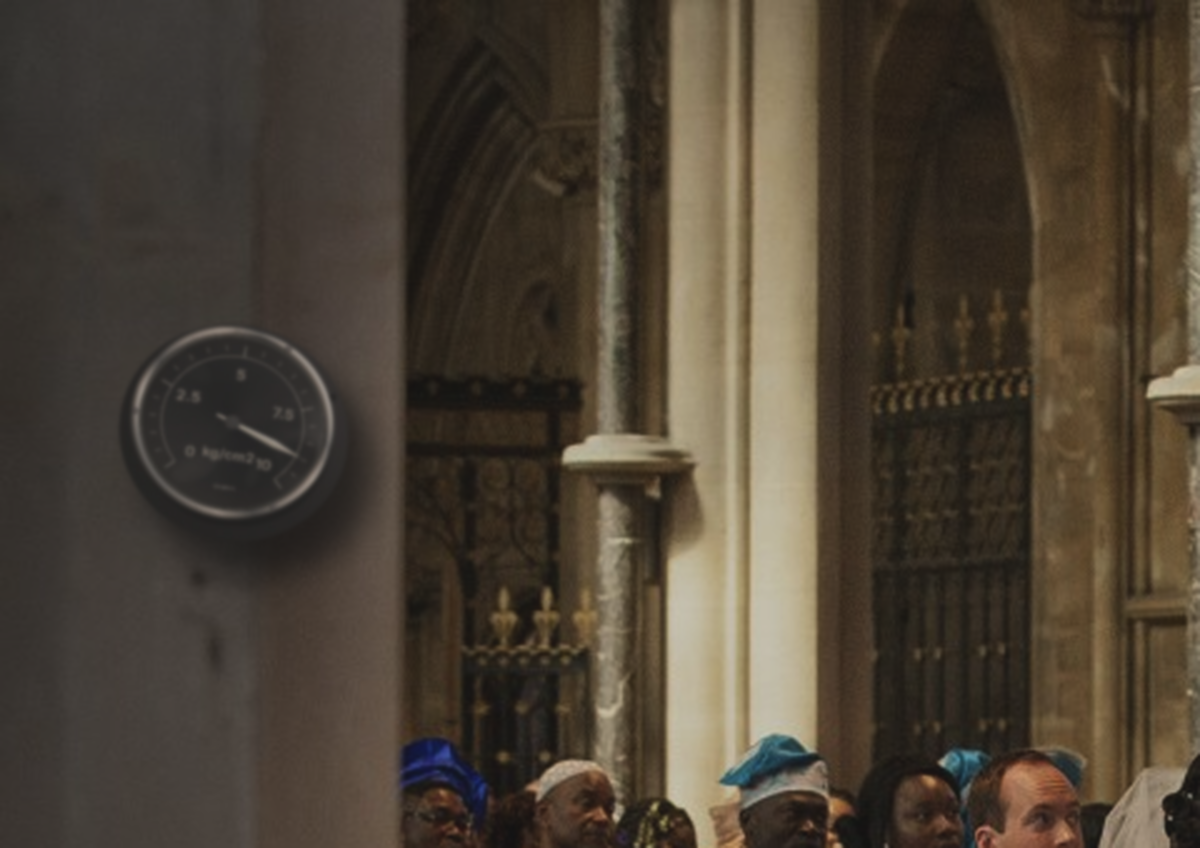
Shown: value=9 unit=kg/cm²
